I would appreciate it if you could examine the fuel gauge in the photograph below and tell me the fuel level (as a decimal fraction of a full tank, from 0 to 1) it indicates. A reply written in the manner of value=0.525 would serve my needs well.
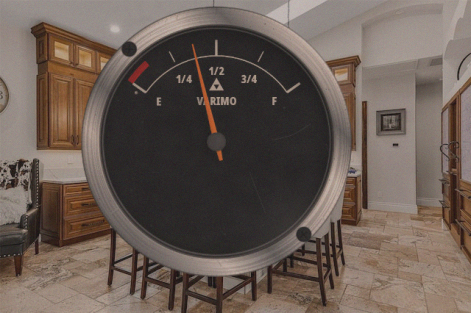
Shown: value=0.375
